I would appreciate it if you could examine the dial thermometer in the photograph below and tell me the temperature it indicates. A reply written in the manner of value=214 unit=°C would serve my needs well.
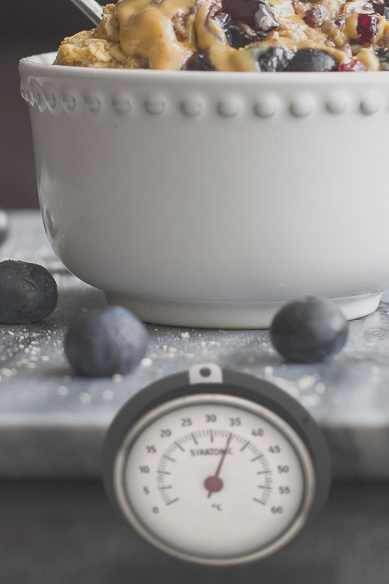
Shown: value=35 unit=°C
